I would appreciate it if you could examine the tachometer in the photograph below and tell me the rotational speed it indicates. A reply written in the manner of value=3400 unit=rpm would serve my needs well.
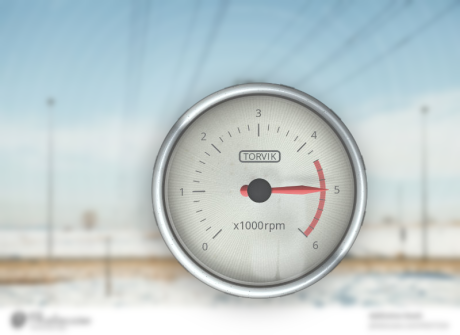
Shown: value=5000 unit=rpm
